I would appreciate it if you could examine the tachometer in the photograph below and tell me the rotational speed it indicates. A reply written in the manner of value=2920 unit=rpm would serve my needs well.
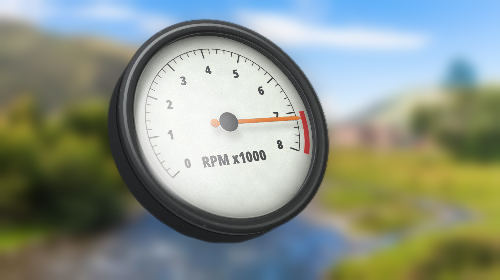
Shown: value=7200 unit=rpm
